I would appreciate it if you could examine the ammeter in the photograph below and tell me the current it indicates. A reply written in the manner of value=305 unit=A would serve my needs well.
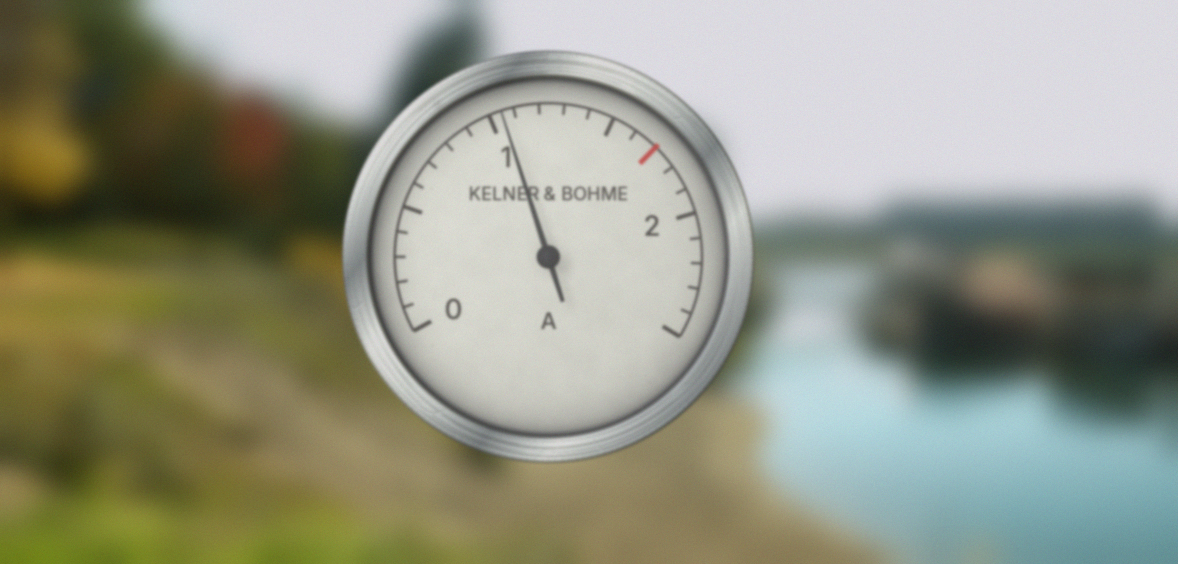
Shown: value=1.05 unit=A
